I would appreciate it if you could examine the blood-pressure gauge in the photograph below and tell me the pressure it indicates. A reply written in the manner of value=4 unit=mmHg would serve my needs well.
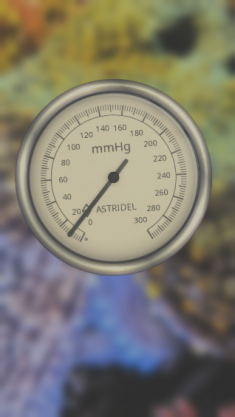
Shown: value=10 unit=mmHg
